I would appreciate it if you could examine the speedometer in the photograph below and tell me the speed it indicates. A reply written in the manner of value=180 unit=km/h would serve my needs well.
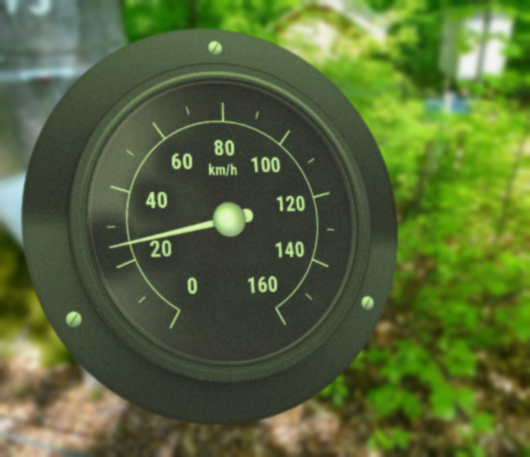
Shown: value=25 unit=km/h
